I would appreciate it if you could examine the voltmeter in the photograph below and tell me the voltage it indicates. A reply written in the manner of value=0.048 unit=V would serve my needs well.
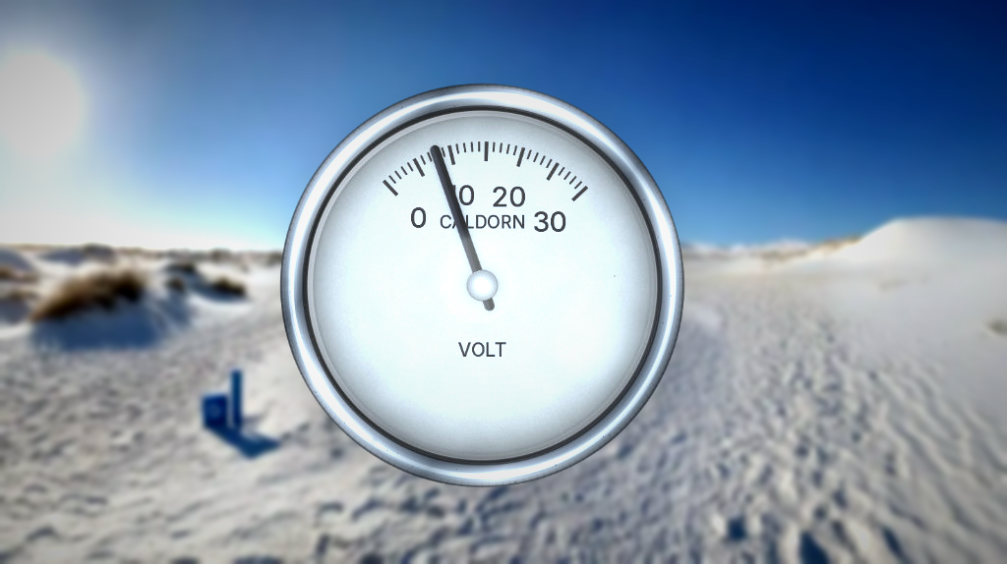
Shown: value=8 unit=V
